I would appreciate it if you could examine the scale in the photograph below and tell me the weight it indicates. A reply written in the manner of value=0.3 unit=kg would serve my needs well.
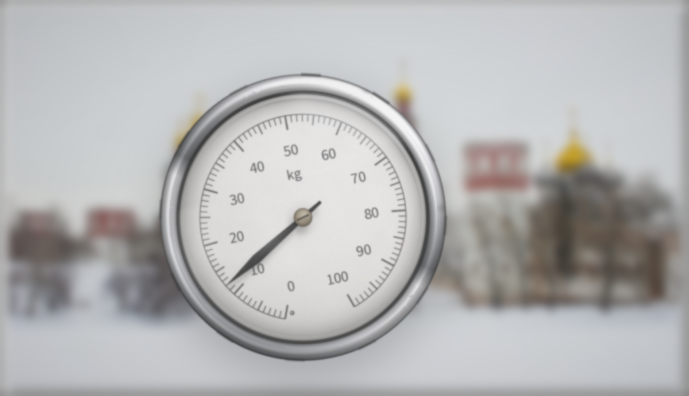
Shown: value=12 unit=kg
